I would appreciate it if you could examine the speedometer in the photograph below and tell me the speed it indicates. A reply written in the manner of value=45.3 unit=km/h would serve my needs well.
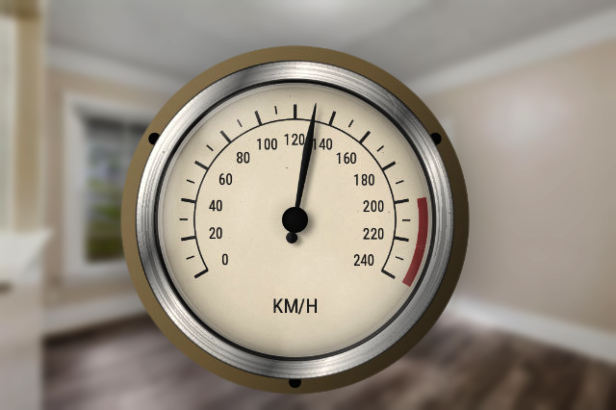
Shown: value=130 unit=km/h
